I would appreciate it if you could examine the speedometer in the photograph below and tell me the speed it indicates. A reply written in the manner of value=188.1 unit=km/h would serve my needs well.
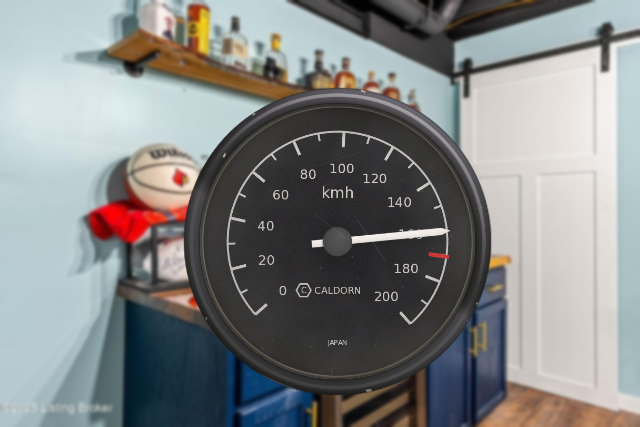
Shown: value=160 unit=km/h
